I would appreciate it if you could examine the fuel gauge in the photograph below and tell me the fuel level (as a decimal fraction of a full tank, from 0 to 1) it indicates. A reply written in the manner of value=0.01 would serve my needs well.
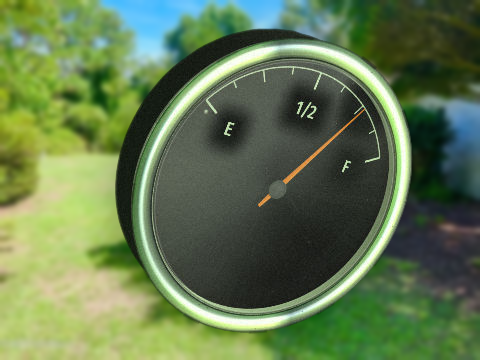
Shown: value=0.75
